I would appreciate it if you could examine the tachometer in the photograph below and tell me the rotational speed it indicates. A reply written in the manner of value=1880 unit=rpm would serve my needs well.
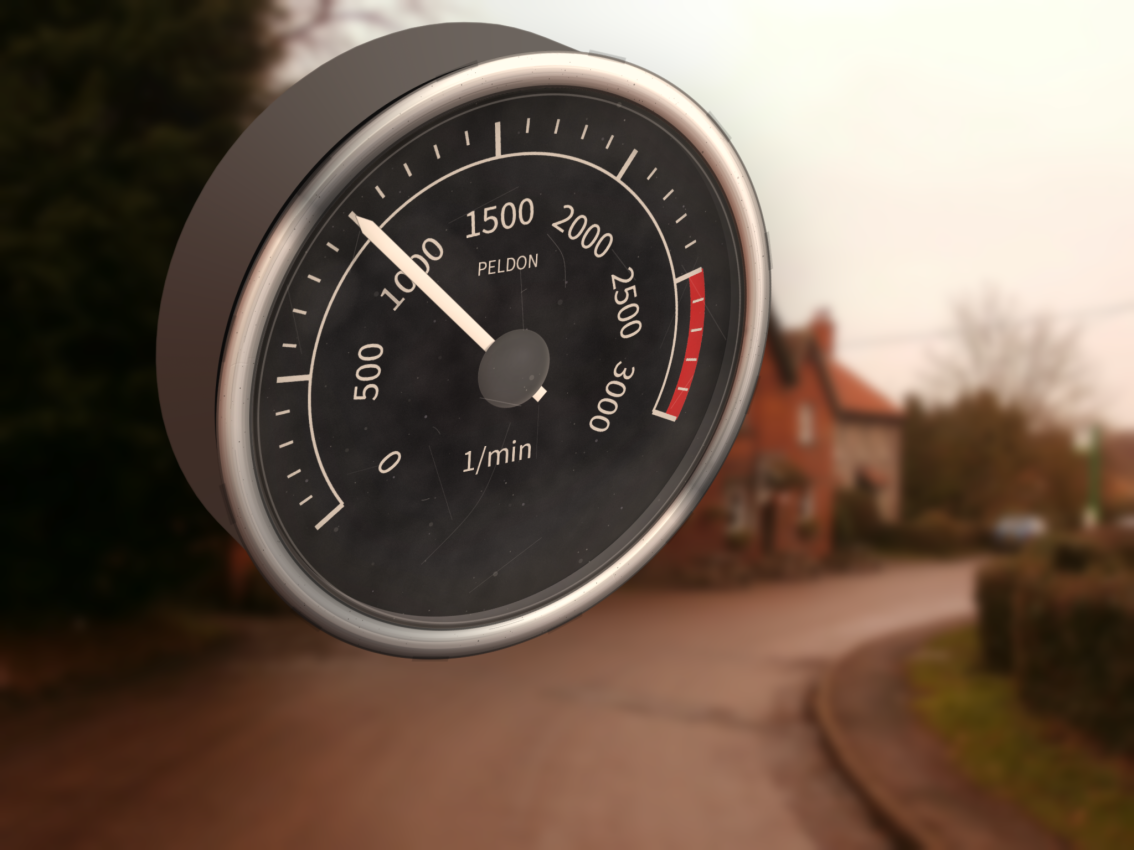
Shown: value=1000 unit=rpm
